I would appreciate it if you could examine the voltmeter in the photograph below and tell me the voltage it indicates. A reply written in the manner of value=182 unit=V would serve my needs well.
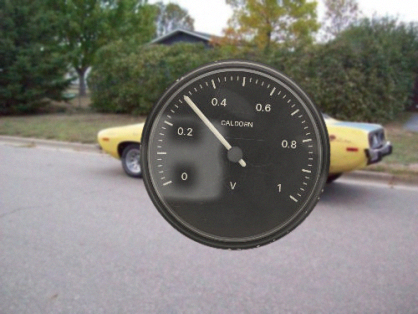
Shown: value=0.3 unit=V
